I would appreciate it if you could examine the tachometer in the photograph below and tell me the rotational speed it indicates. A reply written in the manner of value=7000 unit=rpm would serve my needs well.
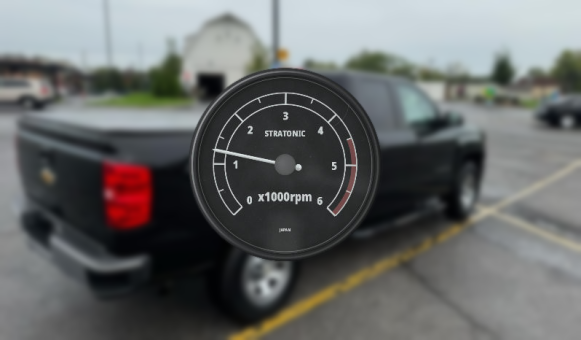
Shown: value=1250 unit=rpm
